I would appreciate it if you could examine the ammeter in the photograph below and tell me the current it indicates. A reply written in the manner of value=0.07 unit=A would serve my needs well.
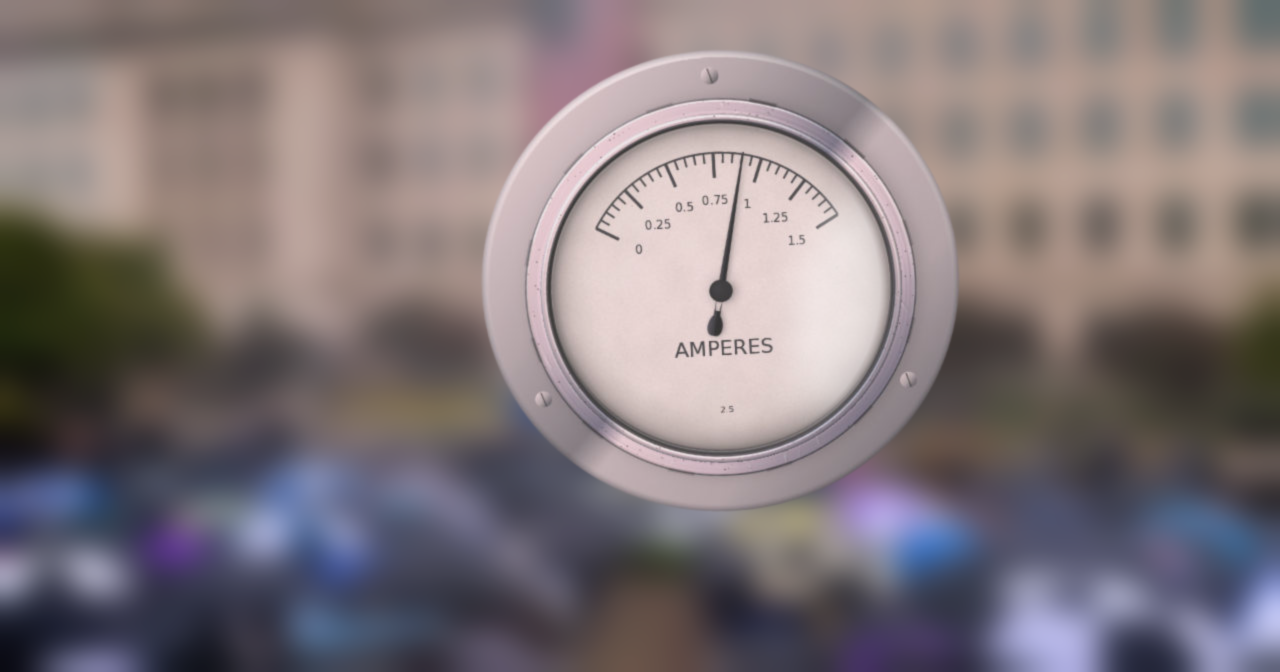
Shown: value=0.9 unit=A
